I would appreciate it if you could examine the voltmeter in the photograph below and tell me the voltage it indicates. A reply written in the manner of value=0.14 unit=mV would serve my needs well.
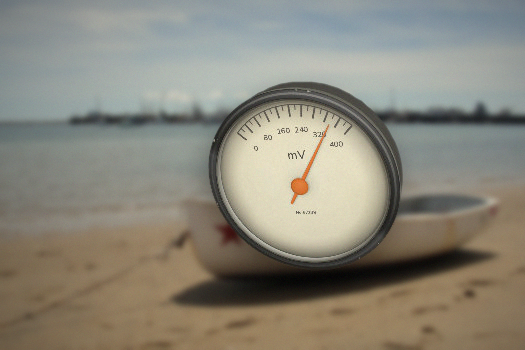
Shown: value=340 unit=mV
